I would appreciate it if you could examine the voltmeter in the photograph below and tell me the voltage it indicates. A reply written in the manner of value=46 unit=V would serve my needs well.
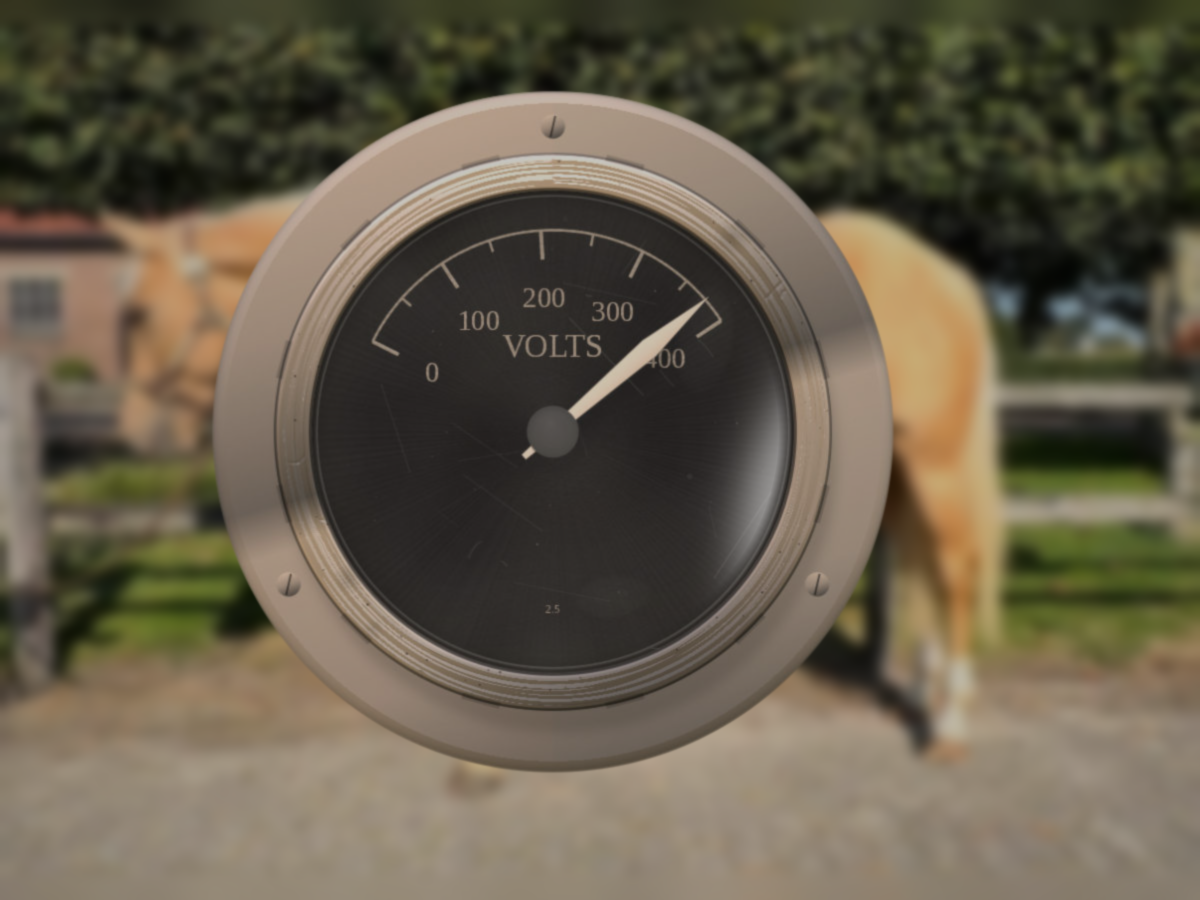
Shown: value=375 unit=V
